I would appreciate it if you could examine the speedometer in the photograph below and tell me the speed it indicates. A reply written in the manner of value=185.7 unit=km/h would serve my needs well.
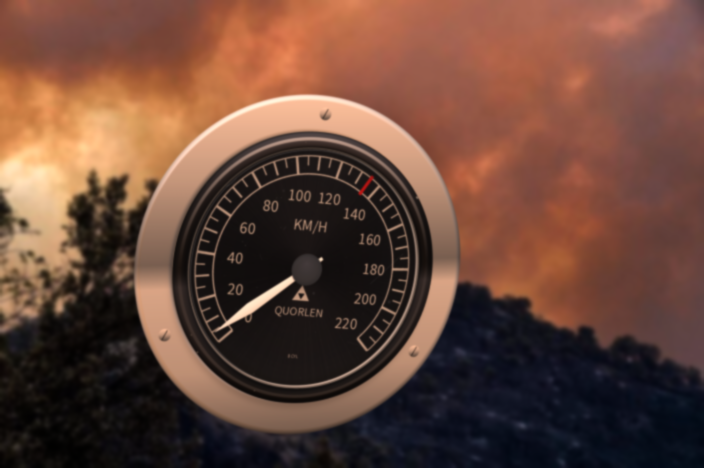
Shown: value=5 unit=km/h
